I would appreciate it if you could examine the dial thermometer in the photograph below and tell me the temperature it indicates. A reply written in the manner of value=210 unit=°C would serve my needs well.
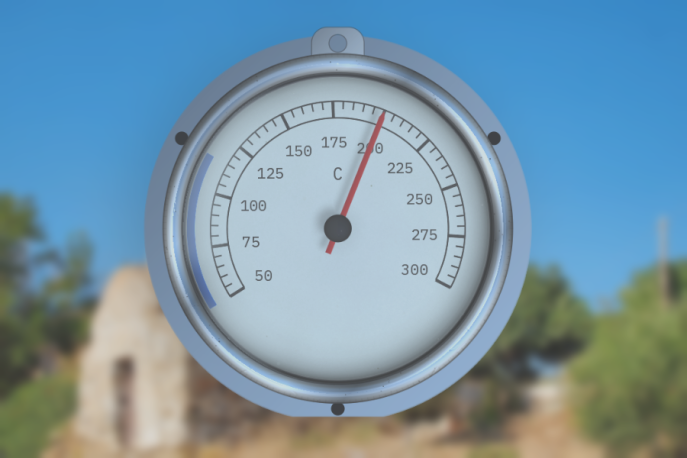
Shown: value=200 unit=°C
